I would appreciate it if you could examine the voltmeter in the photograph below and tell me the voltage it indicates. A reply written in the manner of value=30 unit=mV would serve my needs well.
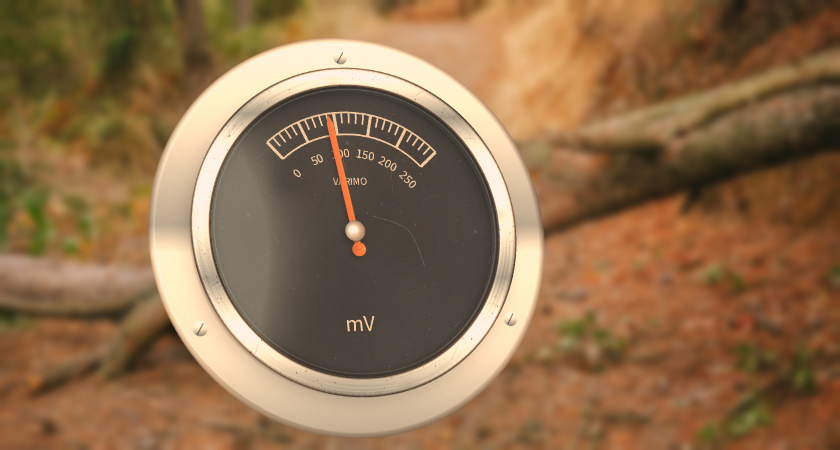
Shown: value=90 unit=mV
